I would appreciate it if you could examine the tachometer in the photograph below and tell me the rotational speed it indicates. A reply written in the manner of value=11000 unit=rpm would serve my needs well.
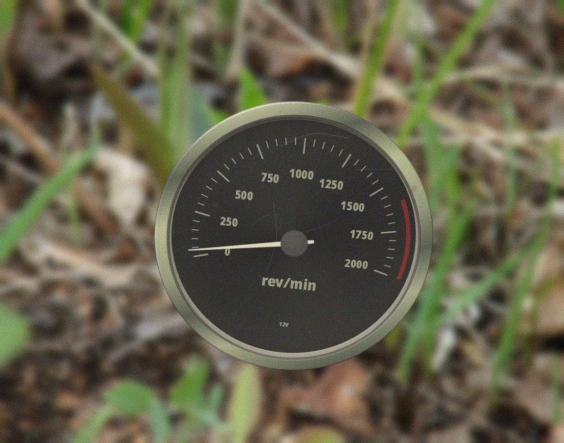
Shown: value=50 unit=rpm
